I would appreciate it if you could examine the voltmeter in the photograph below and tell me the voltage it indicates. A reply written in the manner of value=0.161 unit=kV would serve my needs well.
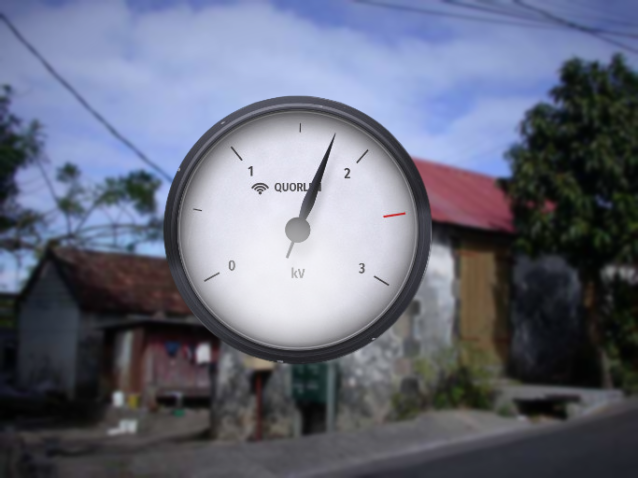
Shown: value=1.75 unit=kV
